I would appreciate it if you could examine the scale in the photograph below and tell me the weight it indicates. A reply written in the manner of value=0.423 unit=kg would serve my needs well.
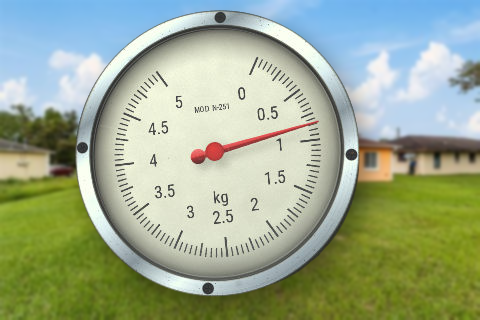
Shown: value=0.85 unit=kg
